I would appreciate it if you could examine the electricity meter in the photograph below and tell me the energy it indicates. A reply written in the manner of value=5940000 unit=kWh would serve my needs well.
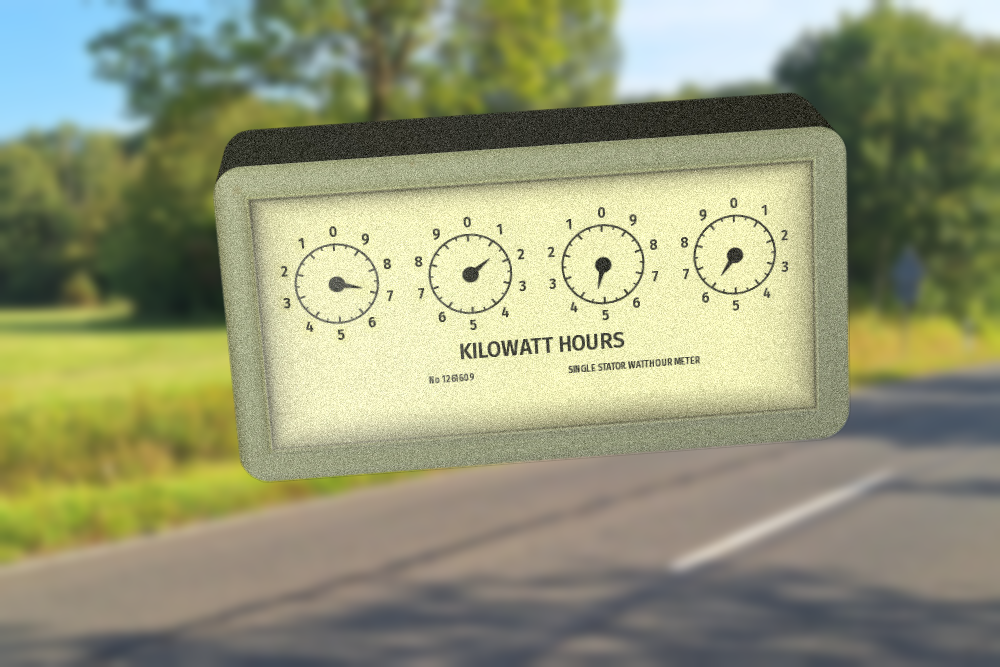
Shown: value=7146 unit=kWh
